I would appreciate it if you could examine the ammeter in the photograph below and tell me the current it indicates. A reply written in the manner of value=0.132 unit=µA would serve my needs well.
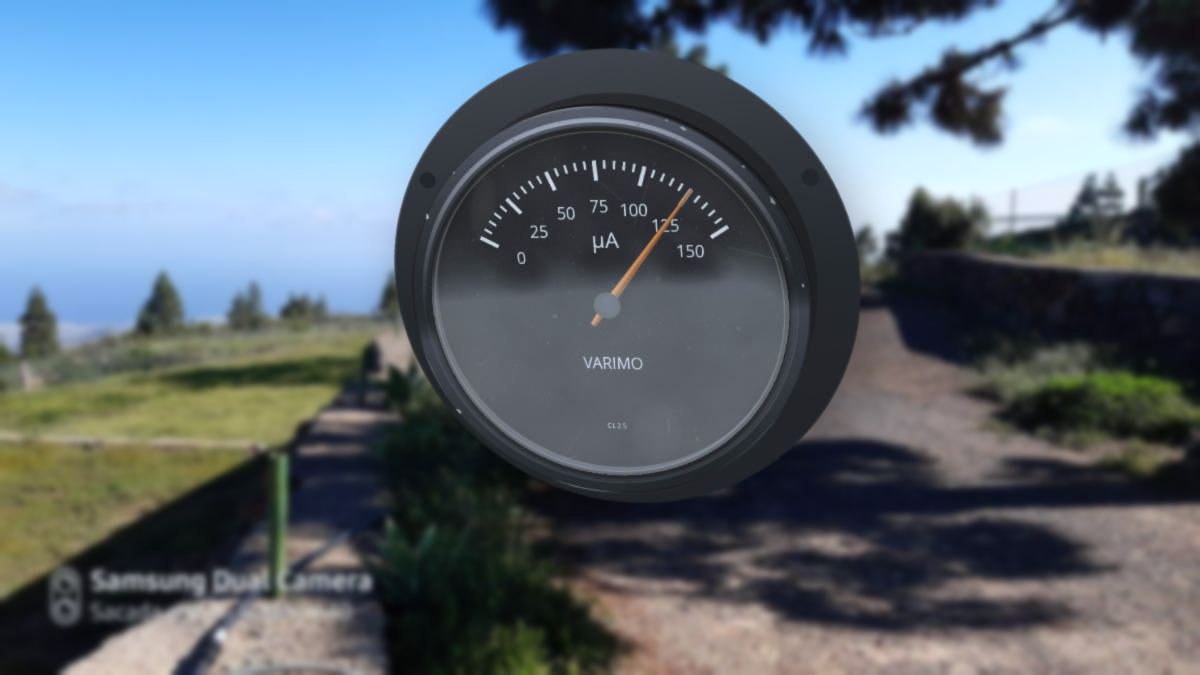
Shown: value=125 unit=µA
